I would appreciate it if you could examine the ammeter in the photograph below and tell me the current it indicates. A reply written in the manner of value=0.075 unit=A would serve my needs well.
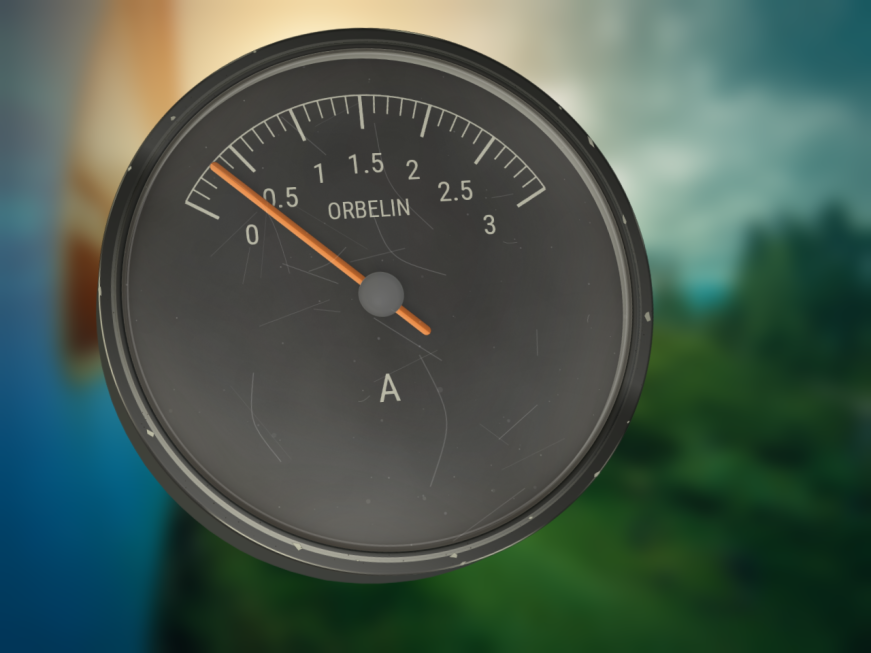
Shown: value=0.3 unit=A
